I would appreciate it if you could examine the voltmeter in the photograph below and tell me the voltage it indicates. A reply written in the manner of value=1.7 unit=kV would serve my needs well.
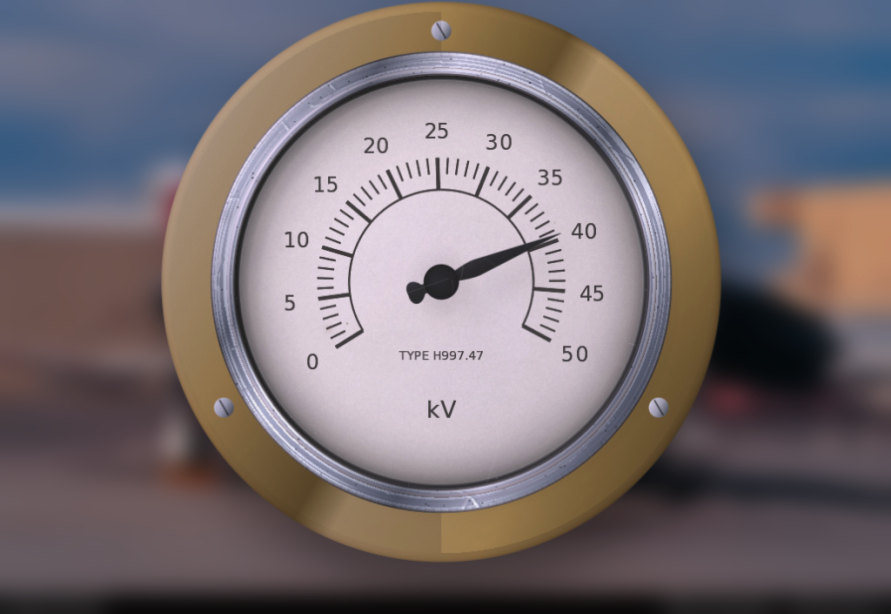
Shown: value=39.5 unit=kV
